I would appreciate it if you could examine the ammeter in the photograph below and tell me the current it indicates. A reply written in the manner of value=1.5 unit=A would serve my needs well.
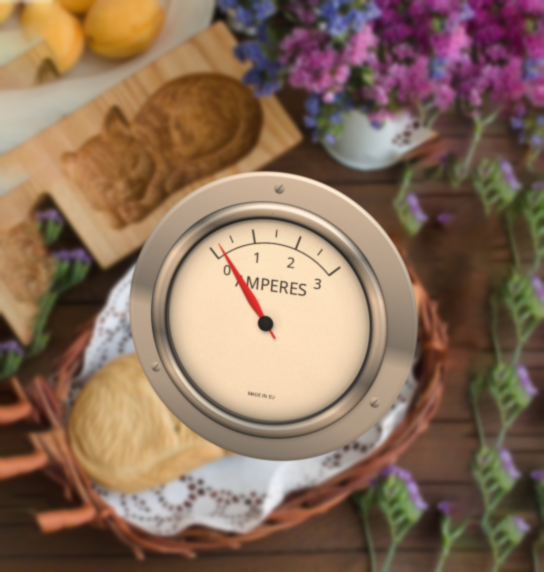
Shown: value=0.25 unit=A
